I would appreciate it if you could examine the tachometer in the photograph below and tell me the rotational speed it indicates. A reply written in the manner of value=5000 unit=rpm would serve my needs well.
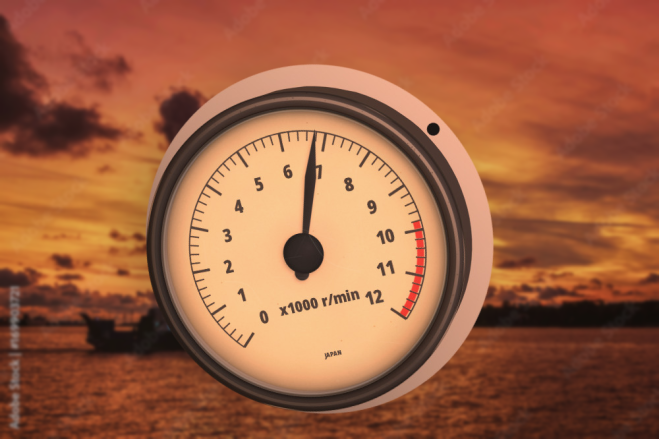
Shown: value=6800 unit=rpm
